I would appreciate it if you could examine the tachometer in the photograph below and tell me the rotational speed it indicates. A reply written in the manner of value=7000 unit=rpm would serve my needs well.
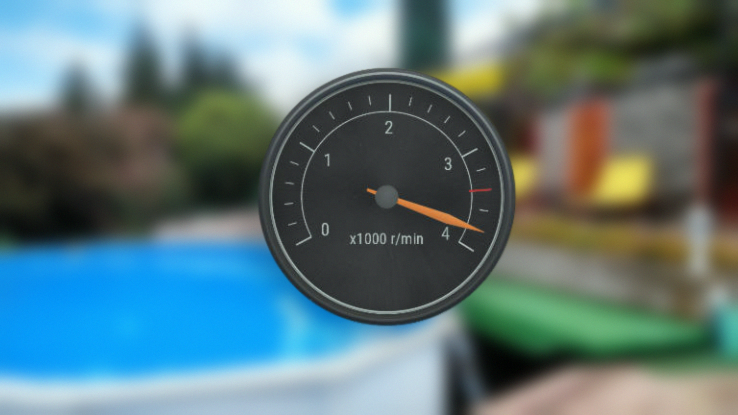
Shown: value=3800 unit=rpm
